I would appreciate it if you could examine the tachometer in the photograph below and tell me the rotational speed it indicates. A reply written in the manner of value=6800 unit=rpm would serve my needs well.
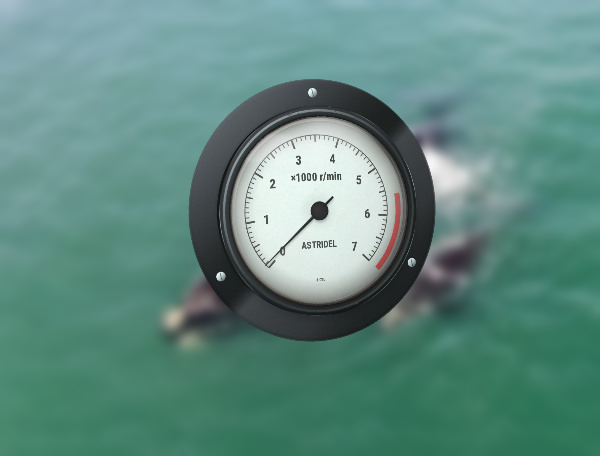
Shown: value=100 unit=rpm
